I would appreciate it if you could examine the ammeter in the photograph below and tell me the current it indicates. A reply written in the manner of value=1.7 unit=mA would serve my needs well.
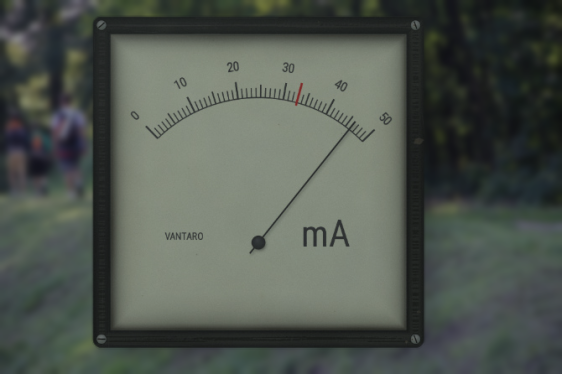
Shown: value=46 unit=mA
